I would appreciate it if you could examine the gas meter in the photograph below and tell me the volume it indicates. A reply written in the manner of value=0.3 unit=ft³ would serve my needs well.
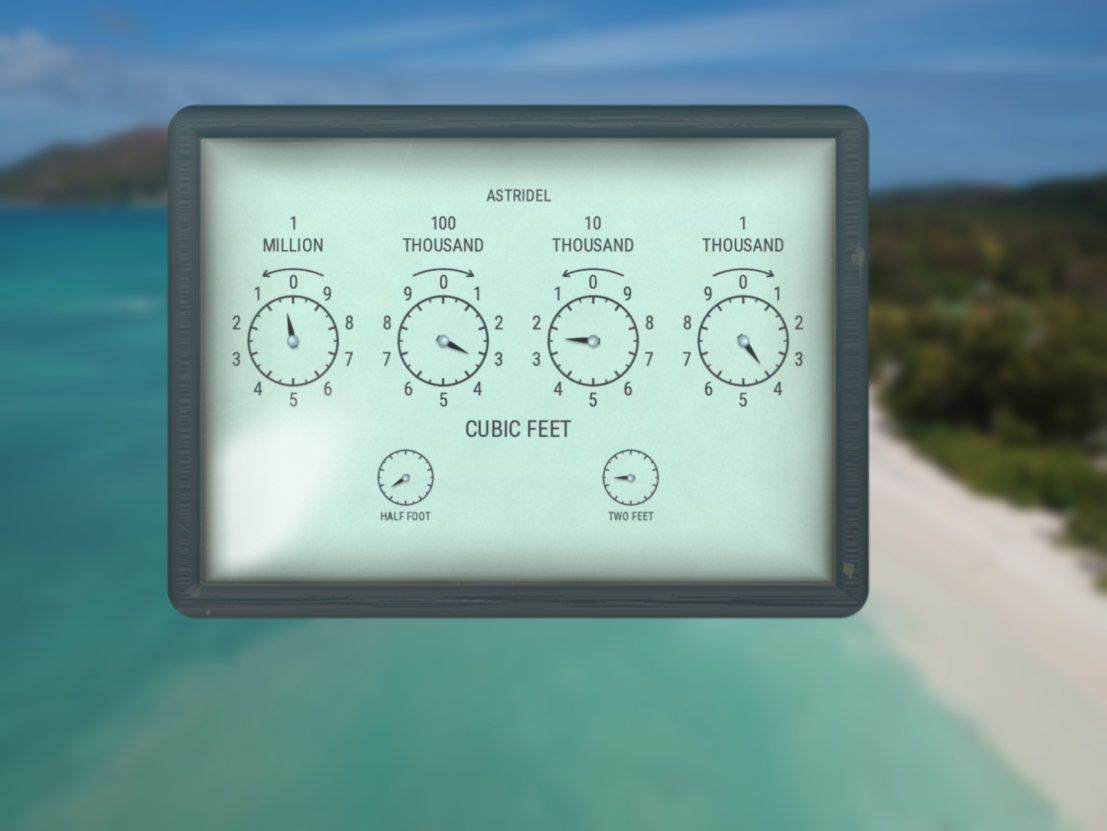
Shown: value=32400 unit=ft³
